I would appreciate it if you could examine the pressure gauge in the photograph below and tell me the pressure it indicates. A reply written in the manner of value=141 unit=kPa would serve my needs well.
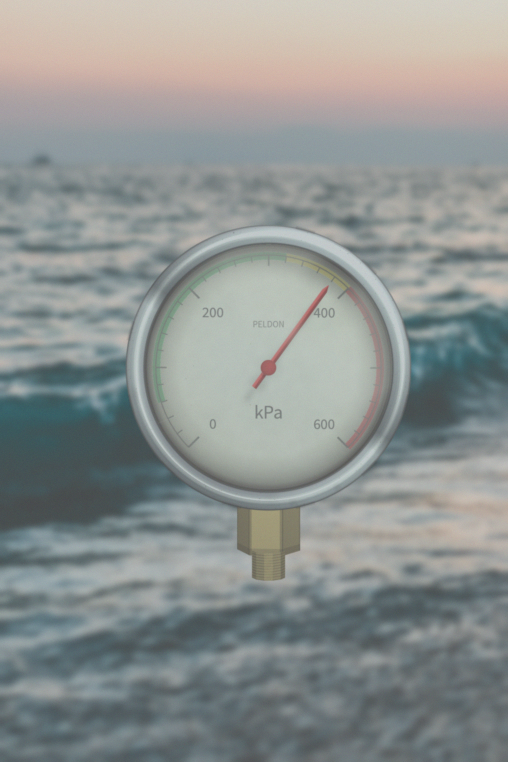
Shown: value=380 unit=kPa
